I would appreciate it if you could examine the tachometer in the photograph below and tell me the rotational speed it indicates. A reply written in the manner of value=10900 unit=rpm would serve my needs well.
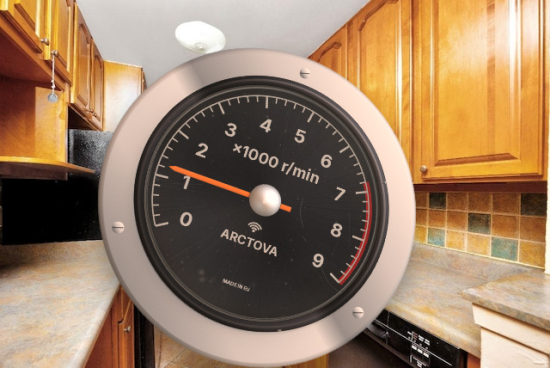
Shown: value=1200 unit=rpm
